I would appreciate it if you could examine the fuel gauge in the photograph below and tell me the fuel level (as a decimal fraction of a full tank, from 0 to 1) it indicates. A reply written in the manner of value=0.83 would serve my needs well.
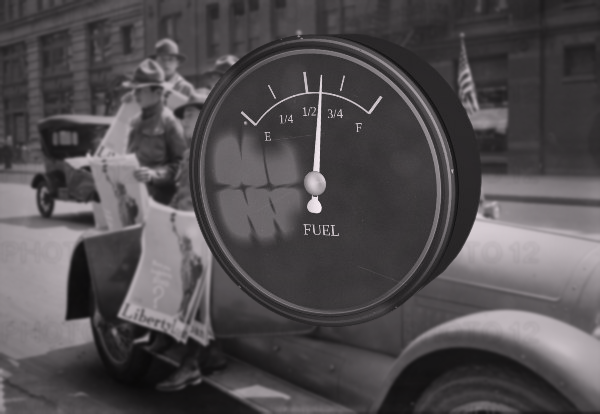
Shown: value=0.625
